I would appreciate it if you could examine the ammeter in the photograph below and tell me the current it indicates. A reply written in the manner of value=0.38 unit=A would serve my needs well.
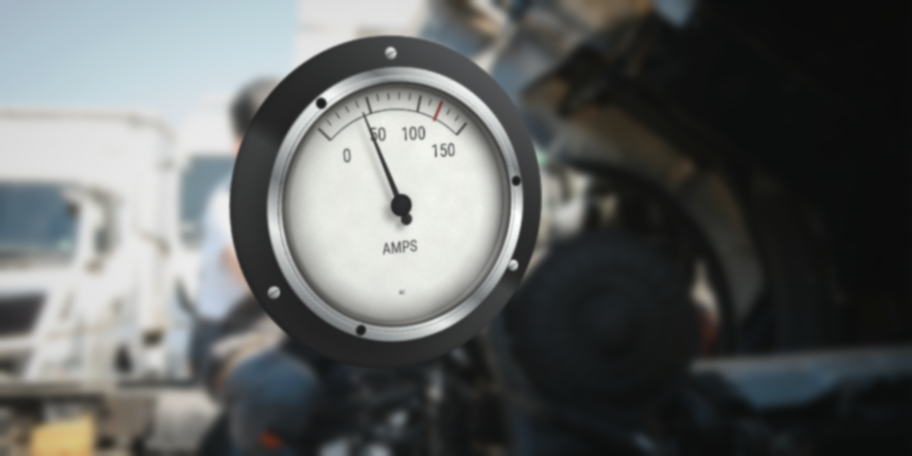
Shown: value=40 unit=A
